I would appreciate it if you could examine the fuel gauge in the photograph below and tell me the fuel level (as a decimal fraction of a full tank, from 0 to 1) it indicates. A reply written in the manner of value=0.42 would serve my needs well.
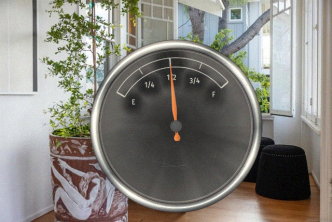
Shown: value=0.5
